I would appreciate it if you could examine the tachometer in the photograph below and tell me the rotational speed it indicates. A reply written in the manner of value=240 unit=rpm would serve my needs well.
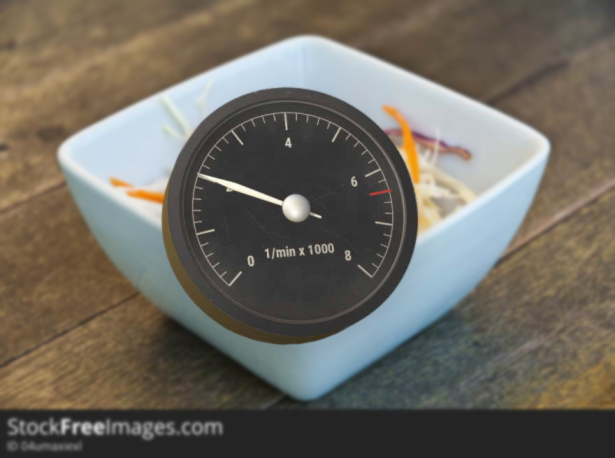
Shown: value=2000 unit=rpm
